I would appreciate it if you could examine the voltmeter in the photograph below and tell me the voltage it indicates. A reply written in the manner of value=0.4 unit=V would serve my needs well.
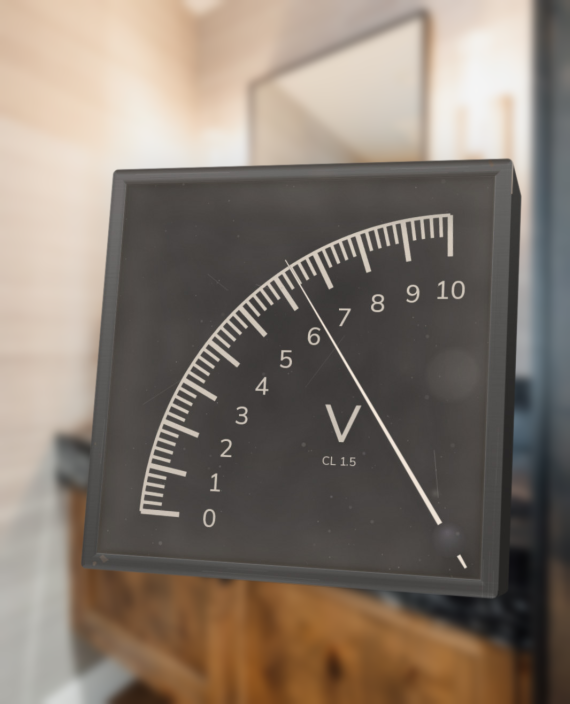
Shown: value=6.4 unit=V
